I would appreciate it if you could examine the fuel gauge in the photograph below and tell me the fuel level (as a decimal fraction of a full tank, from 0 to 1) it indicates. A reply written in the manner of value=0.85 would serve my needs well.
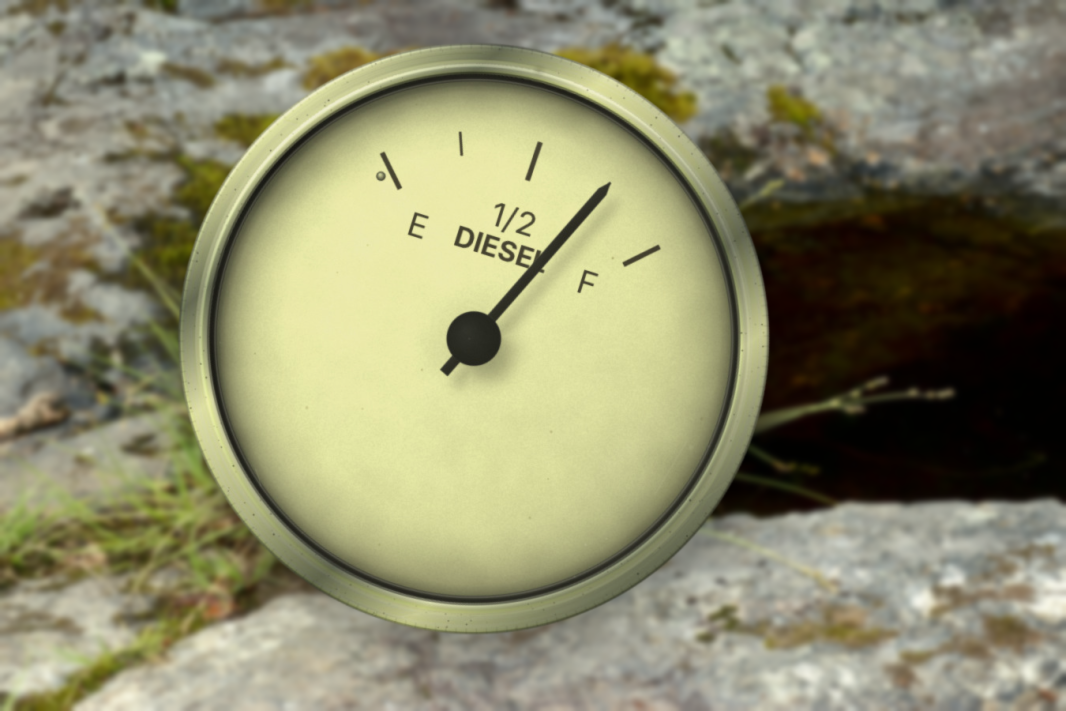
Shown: value=0.75
